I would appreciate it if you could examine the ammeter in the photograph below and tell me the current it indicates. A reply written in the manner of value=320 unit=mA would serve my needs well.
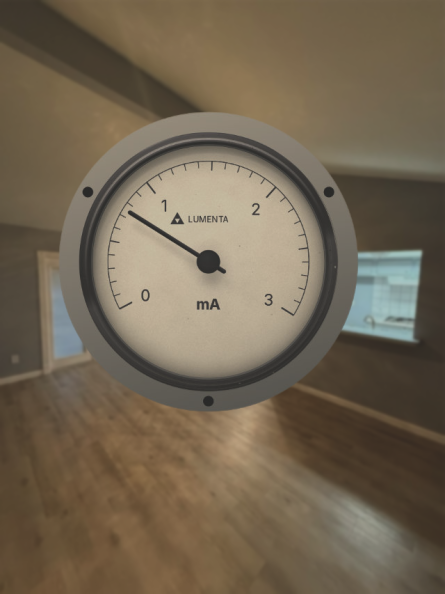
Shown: value=0.75 unit=mA
